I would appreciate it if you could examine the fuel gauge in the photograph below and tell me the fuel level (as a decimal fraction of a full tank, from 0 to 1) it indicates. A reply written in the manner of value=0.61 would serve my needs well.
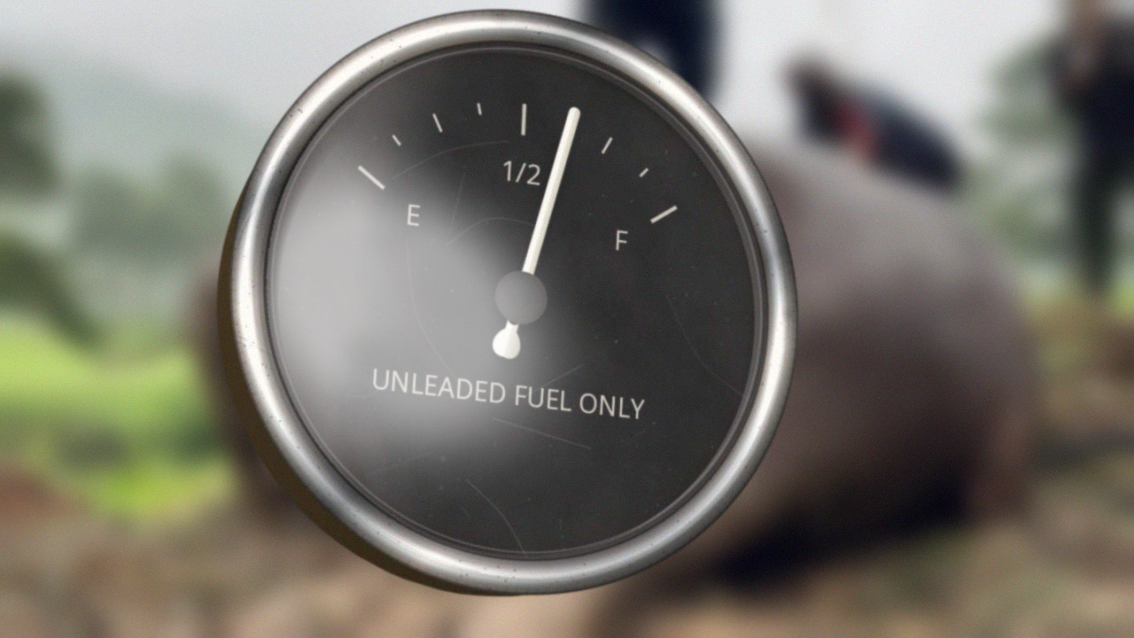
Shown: value=0.625
